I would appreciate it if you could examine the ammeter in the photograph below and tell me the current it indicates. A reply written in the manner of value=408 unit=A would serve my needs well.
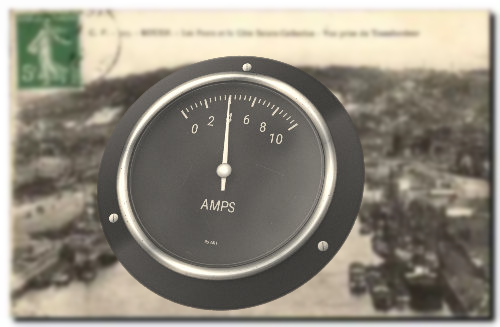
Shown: value=4 unit=A
